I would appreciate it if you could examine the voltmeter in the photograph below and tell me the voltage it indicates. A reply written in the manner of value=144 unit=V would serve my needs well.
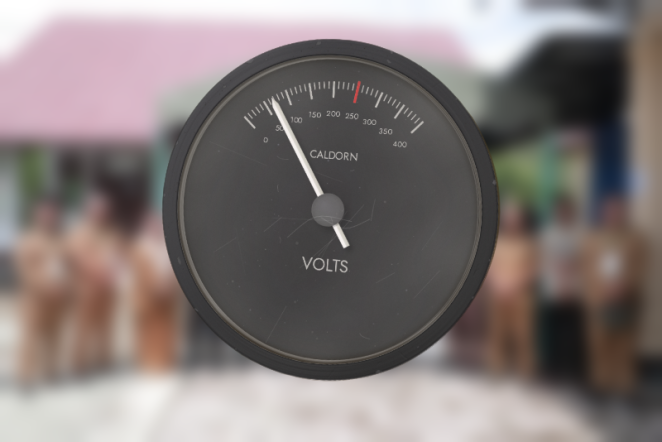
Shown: value=70 unit=V
